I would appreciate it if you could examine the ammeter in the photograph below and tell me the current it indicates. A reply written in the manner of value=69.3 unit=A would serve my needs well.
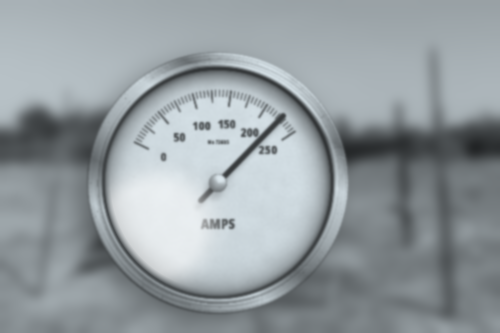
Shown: value=225 unit=A
